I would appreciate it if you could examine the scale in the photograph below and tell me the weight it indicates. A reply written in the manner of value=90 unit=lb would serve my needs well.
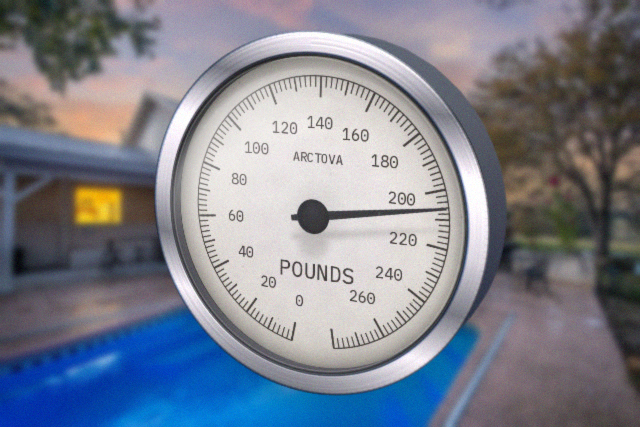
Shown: value=206 unit=lb
